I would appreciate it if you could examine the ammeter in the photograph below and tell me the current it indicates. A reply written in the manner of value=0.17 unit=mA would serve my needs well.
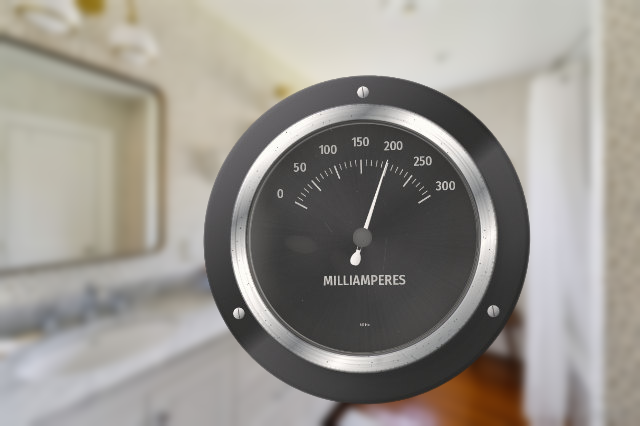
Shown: value=200 unit=mA
